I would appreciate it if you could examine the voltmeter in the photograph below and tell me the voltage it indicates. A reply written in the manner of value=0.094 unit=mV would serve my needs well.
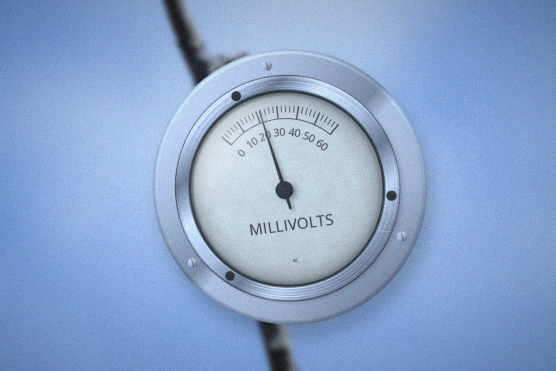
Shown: value=22 unit=mV
